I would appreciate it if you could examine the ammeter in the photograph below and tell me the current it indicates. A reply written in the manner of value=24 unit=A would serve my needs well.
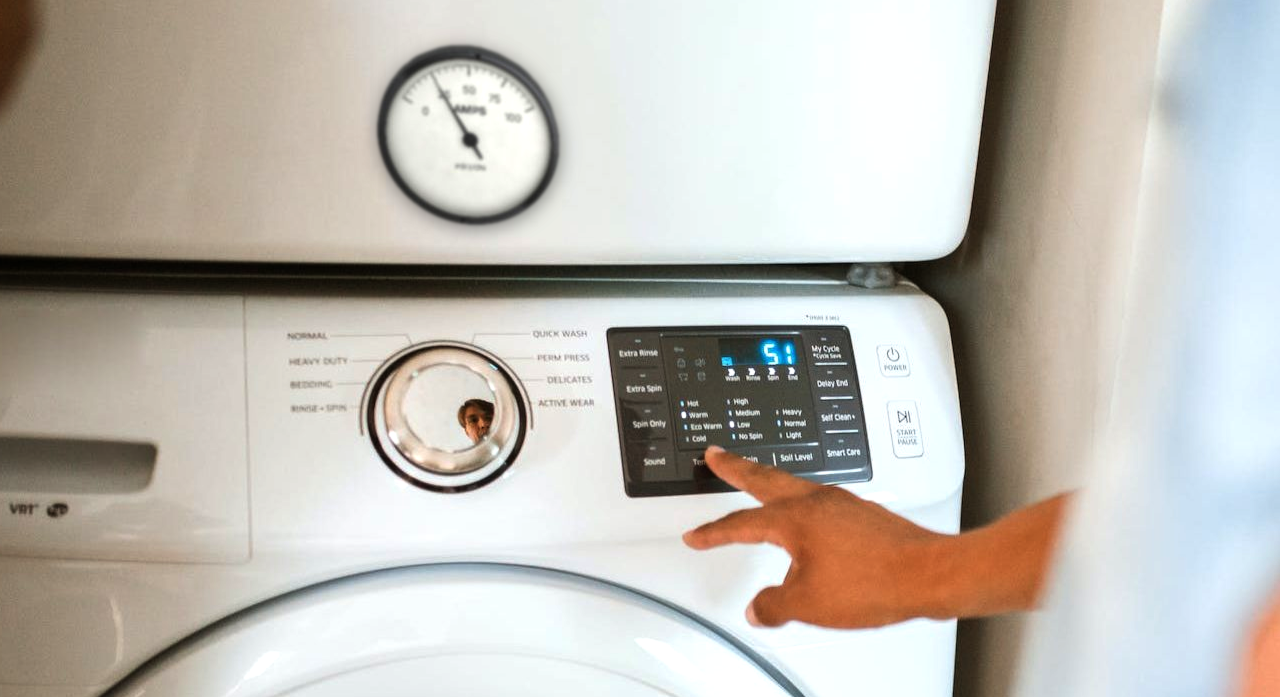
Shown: value=25 unit=A
